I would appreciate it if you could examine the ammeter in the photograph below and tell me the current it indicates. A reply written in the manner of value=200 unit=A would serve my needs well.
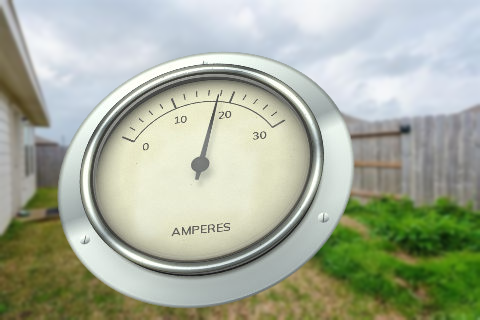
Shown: value=18 unit=A
